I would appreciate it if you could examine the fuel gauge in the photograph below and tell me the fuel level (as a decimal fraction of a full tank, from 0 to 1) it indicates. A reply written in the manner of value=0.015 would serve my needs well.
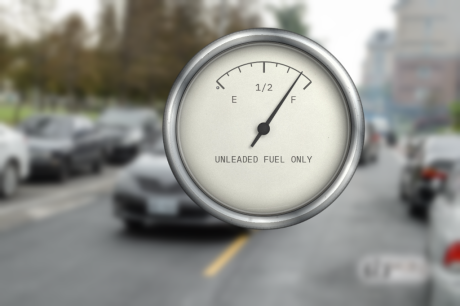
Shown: value=0.875
